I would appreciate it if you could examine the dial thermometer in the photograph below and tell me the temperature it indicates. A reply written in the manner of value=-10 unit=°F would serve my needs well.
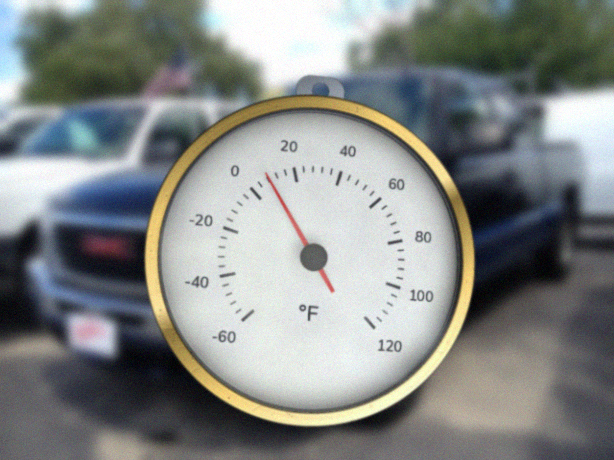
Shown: value=8 unit=°F
